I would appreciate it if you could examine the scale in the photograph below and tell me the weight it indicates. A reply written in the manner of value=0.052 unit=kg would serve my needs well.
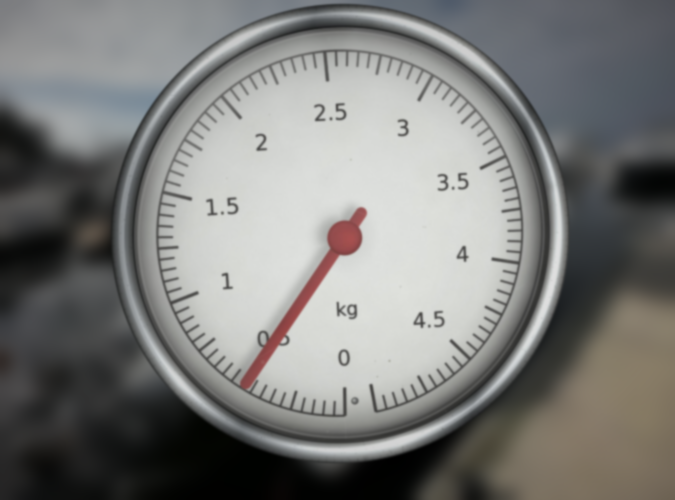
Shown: value=0.5 unit=kg
